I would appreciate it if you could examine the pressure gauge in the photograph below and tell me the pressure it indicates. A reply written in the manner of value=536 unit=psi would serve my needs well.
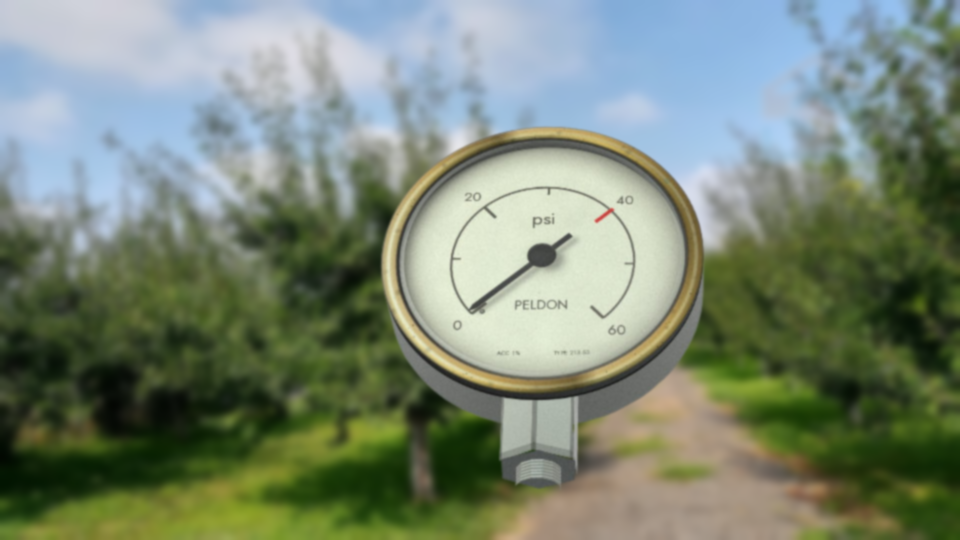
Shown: value=0 unit=psi
